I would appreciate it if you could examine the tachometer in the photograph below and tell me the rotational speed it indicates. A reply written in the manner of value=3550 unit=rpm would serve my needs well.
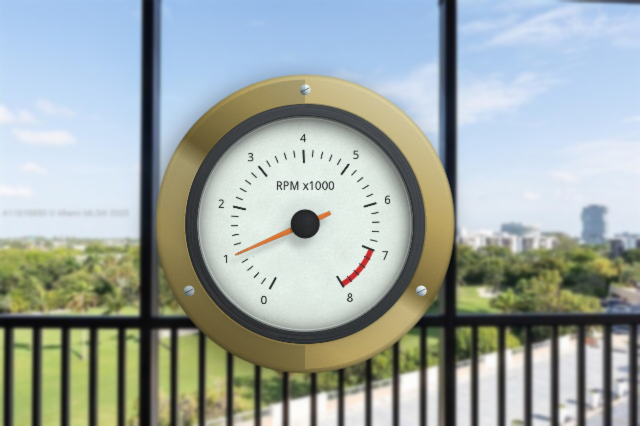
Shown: value=1000 unit=rpm
